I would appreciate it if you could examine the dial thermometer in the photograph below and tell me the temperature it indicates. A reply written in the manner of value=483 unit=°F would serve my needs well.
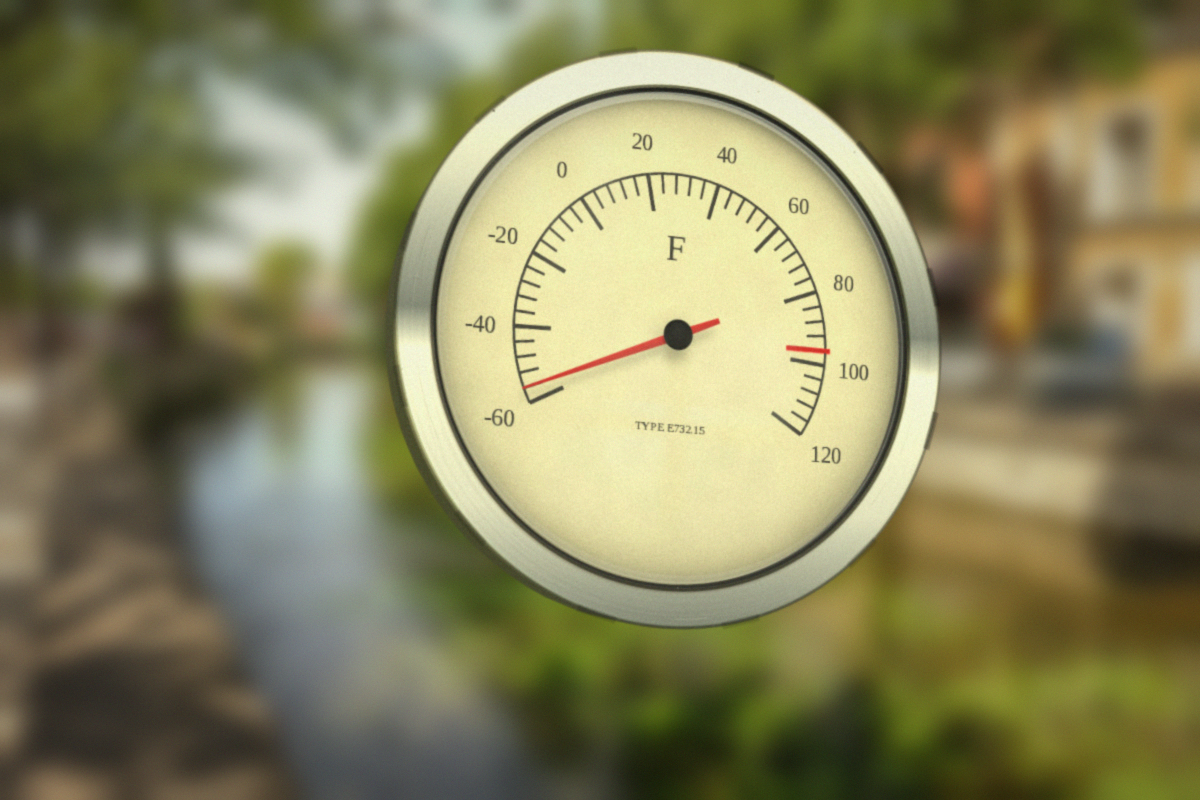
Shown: value=-56 unit=°F
